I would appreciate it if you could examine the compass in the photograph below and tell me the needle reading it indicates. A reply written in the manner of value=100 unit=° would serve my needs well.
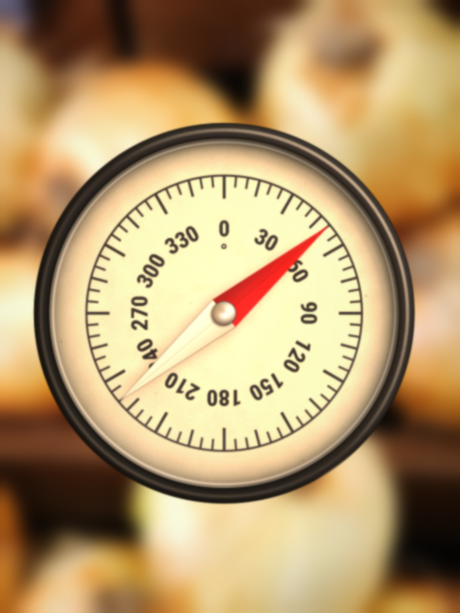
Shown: value=50 unit=°
